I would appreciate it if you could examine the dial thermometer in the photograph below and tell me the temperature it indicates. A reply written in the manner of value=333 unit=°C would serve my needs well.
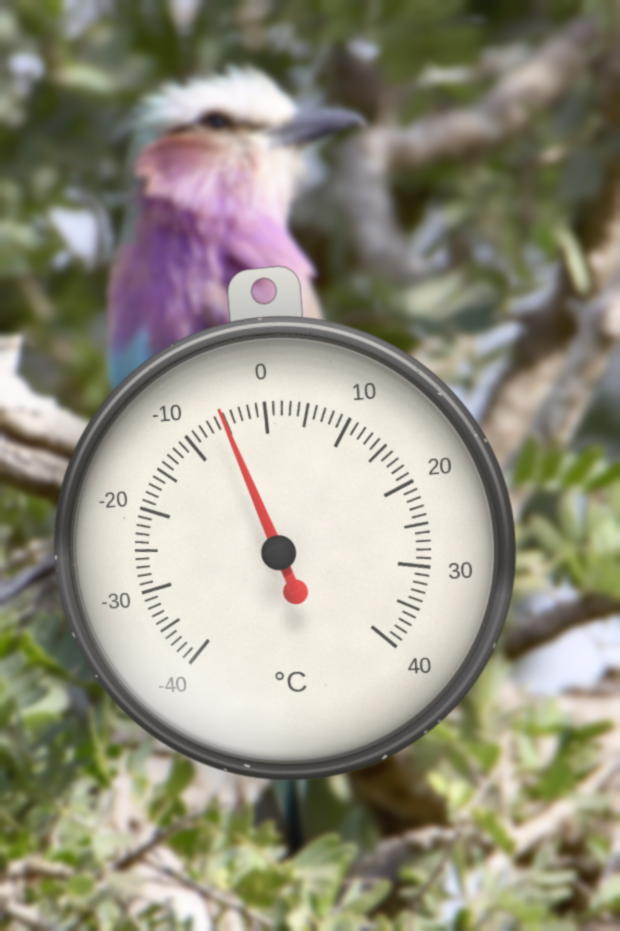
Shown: value=-5 unit=°C
